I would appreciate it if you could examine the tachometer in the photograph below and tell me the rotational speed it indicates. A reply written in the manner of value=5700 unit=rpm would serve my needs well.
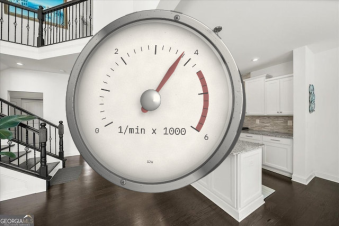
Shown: value=3800 unit=rpm
